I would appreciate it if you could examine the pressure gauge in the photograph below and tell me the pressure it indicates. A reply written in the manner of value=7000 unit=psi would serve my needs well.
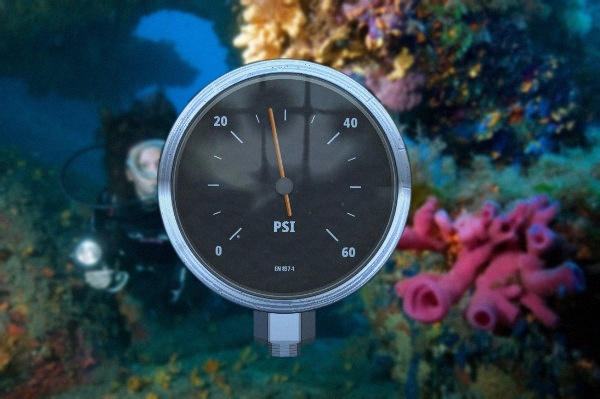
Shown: value=27.5 unit=psi
